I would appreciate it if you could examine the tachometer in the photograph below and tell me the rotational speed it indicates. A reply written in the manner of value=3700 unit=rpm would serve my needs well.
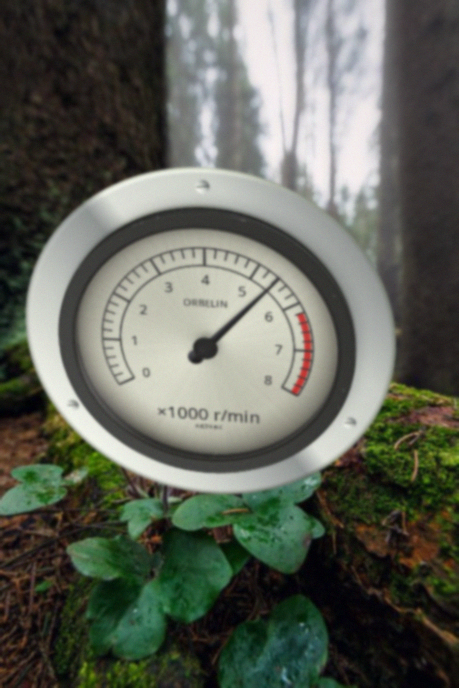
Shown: value=5400 unit=rpm
